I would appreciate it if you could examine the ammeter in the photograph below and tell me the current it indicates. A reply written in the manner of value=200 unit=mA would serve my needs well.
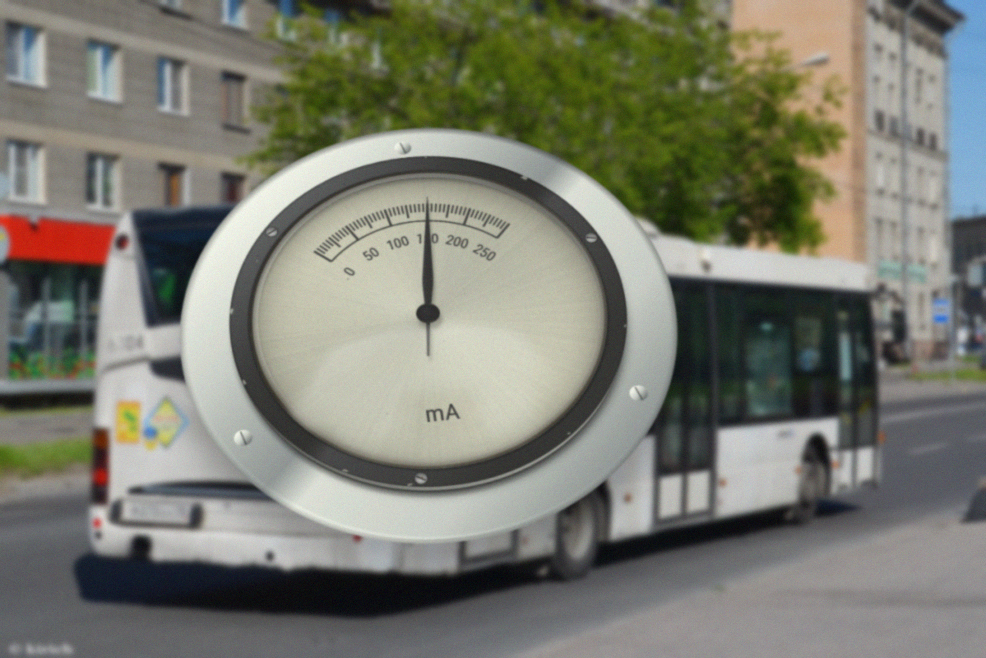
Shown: value=150 unit=mA
